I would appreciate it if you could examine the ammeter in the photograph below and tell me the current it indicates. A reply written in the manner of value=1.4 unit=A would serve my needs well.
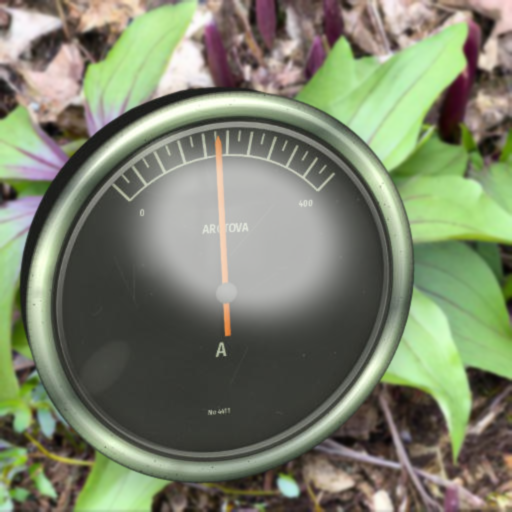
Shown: value=180 unit=A
